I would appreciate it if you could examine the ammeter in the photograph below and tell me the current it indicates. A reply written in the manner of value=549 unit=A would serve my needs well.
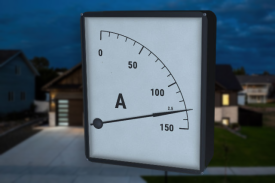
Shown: value=130 unit=A
